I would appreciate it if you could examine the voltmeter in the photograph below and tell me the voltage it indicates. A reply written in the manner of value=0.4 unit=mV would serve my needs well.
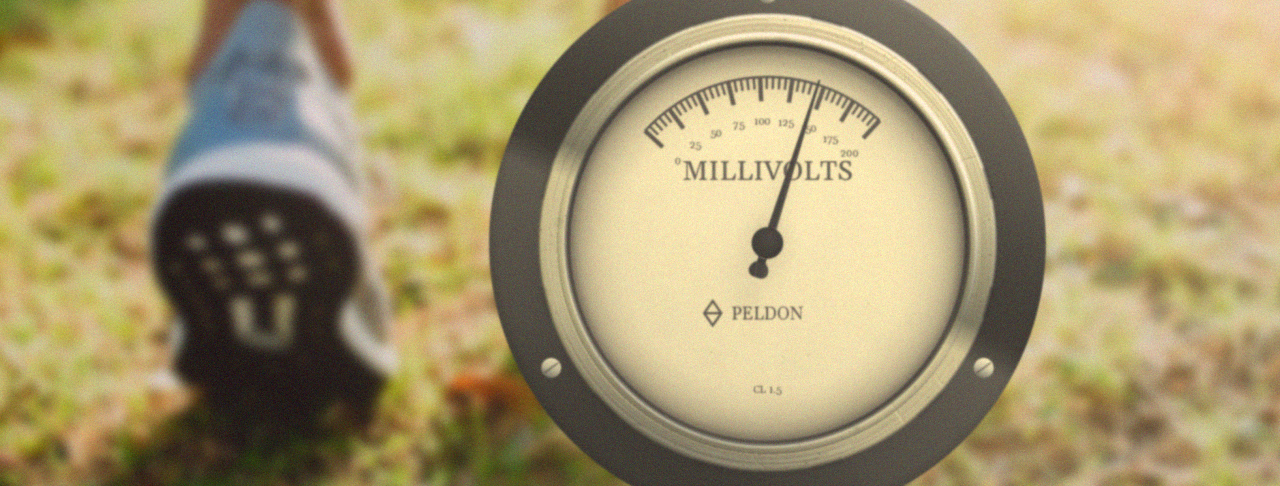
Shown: value=145 unit=mV
